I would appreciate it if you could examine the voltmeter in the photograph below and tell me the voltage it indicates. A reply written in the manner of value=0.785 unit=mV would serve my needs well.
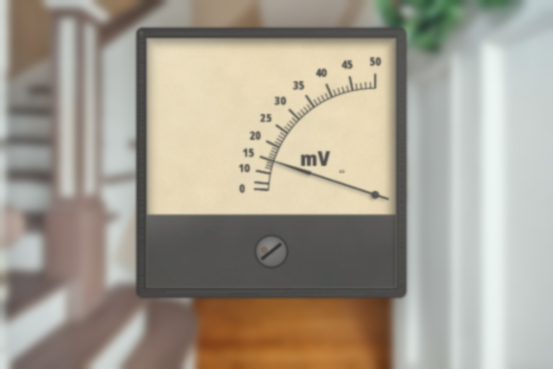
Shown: value=15 unit=mV
